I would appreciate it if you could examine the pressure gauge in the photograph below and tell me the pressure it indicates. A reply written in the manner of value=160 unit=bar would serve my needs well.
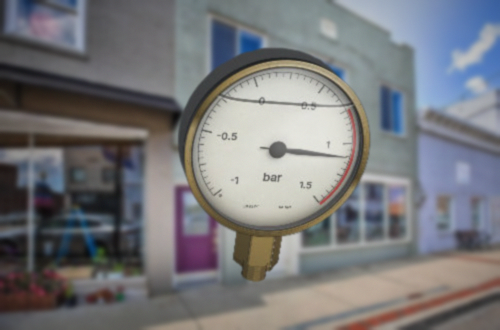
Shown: value=1.1 unit=bar
